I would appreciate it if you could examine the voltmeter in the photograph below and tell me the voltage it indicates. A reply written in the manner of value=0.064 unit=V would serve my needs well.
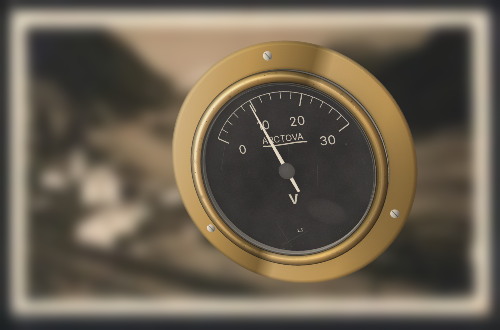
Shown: value=10 unit=V
